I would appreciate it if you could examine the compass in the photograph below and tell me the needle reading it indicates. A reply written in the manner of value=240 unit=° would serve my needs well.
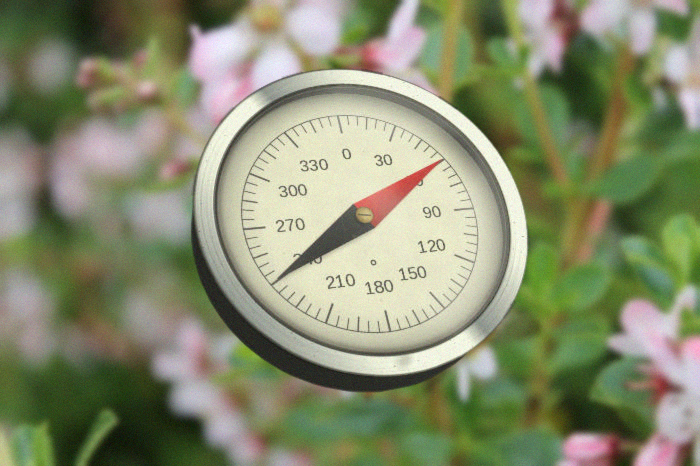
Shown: value=60 unit=°
